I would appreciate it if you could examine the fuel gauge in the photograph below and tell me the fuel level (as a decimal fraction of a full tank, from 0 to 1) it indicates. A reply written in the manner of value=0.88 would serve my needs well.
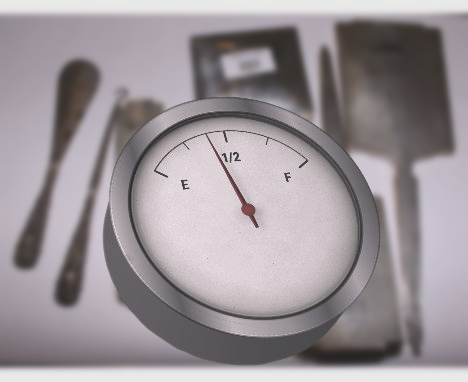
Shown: value=0.375
